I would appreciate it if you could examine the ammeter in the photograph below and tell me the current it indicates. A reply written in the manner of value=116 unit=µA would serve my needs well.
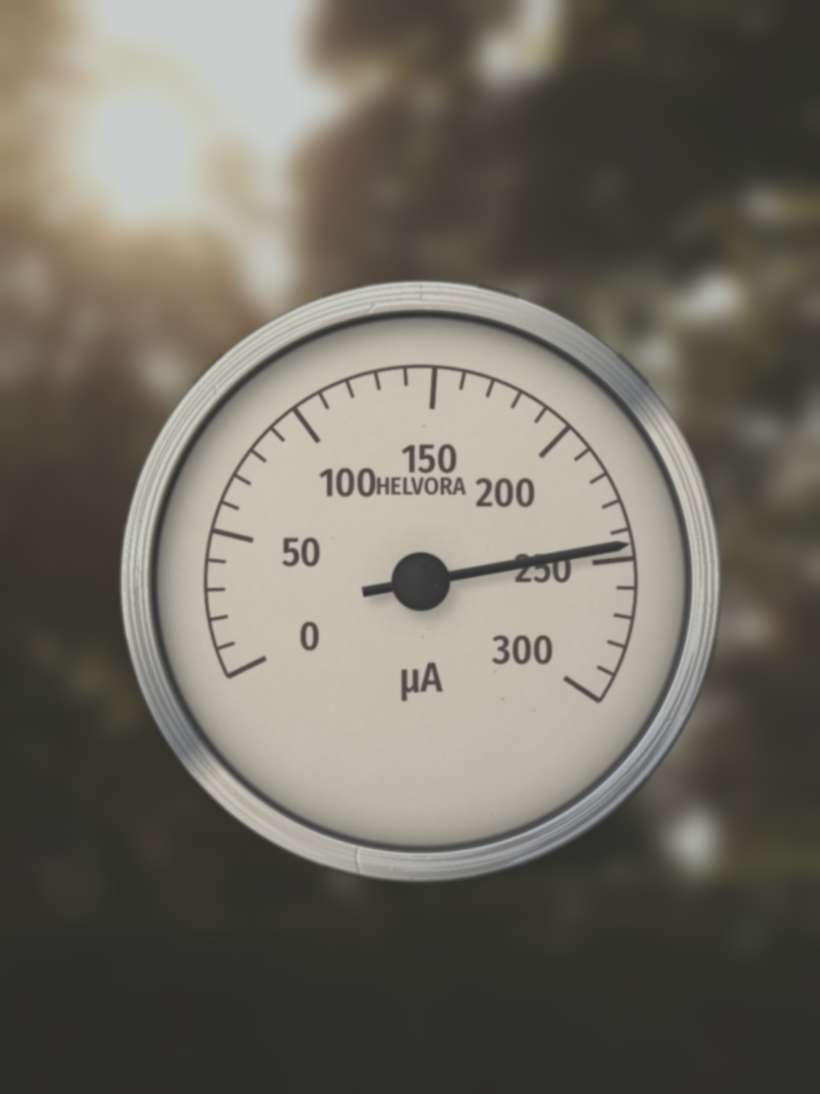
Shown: value=245 unit=µA
